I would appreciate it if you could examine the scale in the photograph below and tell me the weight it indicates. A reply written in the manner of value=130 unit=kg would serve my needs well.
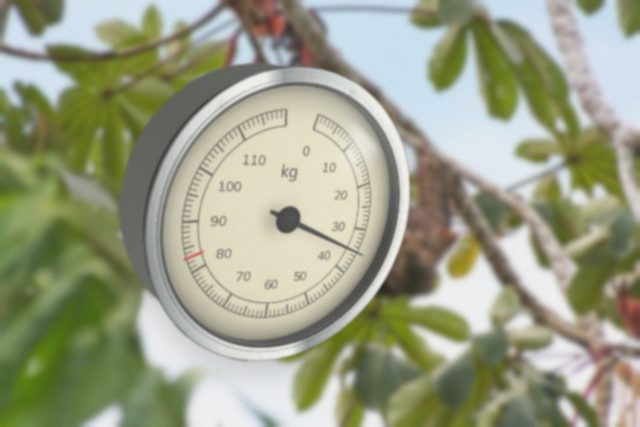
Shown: value=35 unit=kg
